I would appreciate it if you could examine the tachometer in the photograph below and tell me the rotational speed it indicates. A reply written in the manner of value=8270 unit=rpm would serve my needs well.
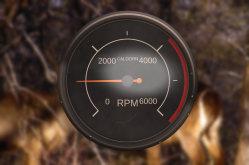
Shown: value=1000 unit=rpm
